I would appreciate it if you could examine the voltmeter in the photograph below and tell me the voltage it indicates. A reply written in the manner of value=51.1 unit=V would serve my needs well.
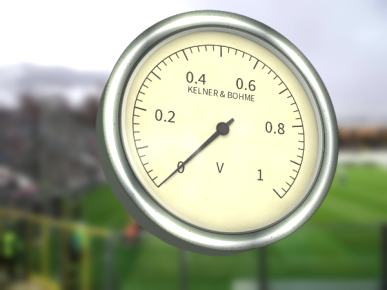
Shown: value=0 unit=V
